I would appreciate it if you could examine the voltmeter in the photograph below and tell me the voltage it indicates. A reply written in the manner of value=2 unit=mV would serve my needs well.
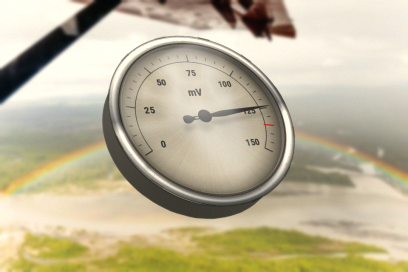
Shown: value=125 unit=mV
